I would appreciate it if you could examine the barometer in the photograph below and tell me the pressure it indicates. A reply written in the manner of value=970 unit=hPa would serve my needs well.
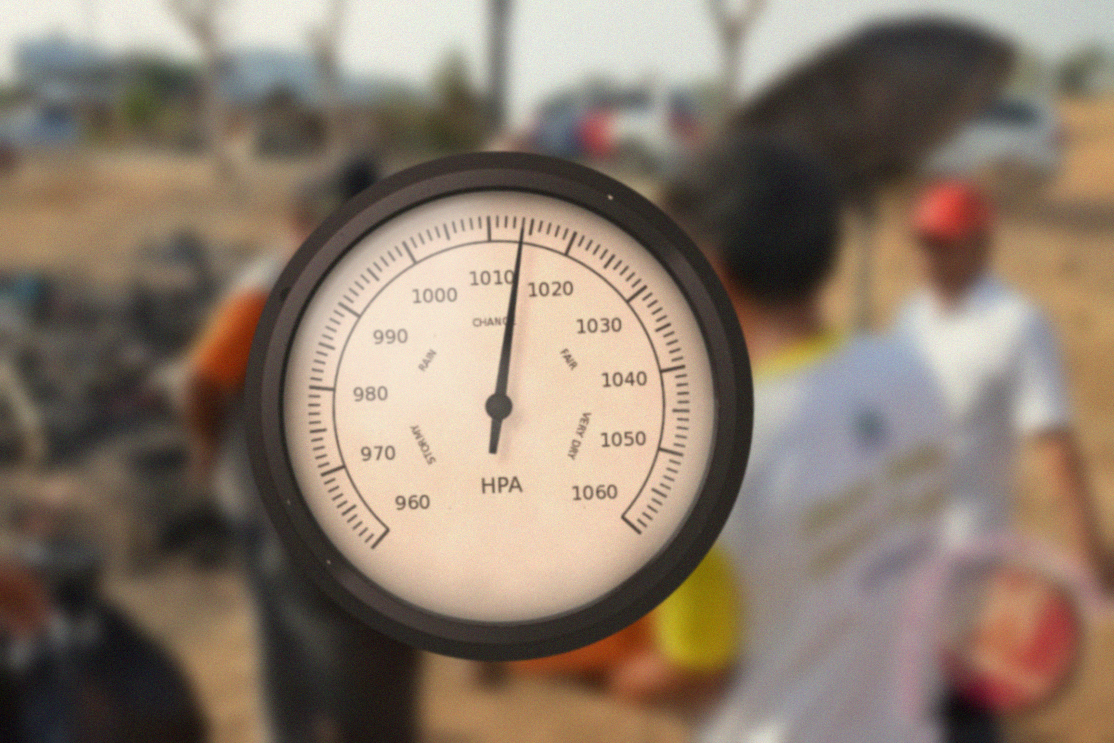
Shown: value=1014 unit=hPa
